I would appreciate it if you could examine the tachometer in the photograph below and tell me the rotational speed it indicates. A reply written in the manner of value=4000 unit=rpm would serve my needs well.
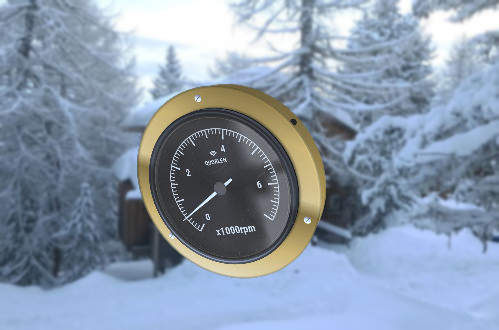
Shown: value=500 unit=rpm
